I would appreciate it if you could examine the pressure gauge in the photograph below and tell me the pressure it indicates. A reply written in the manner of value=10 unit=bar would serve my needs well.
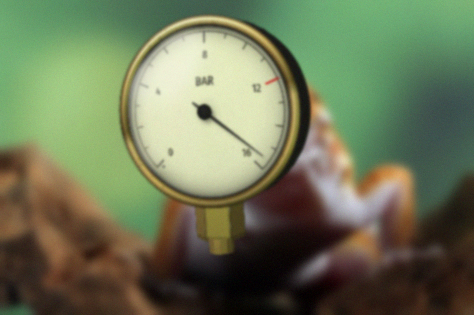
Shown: value=15.5 unit=bar
